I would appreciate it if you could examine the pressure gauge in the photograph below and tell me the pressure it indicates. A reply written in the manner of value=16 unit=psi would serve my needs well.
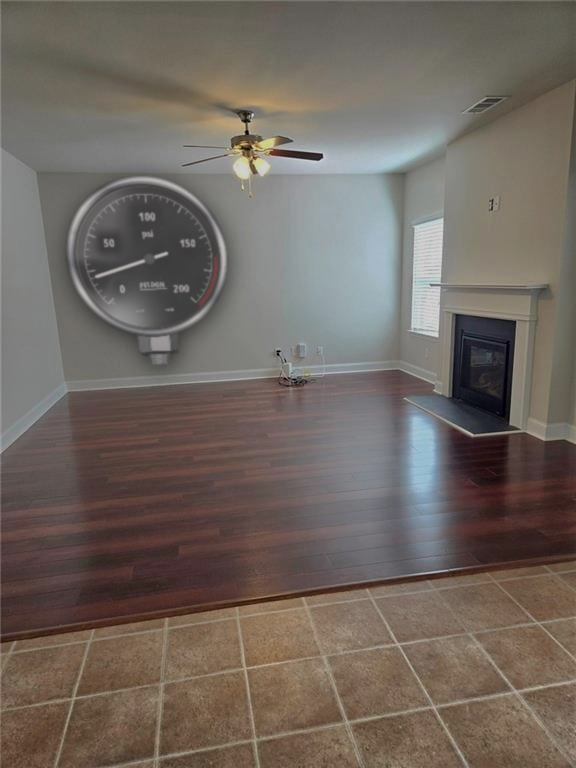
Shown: value=20 unit=psi
